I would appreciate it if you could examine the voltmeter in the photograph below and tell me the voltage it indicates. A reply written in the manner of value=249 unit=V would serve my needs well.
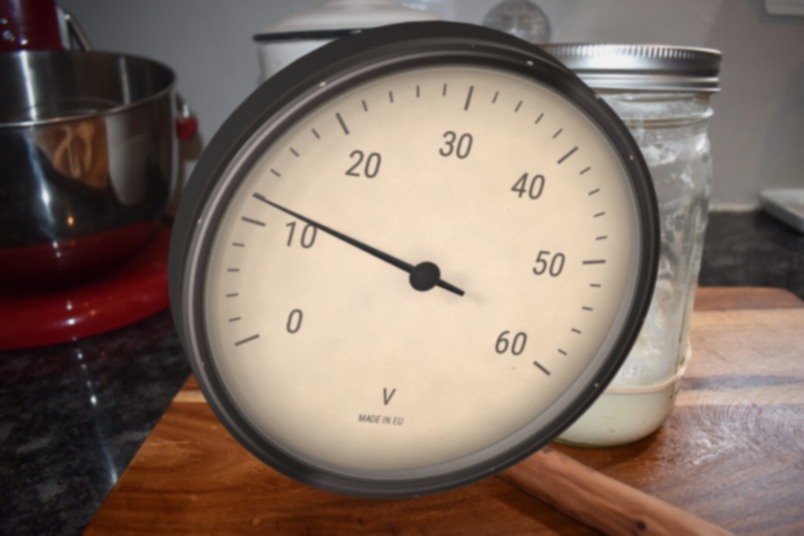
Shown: value=12 unit=V
